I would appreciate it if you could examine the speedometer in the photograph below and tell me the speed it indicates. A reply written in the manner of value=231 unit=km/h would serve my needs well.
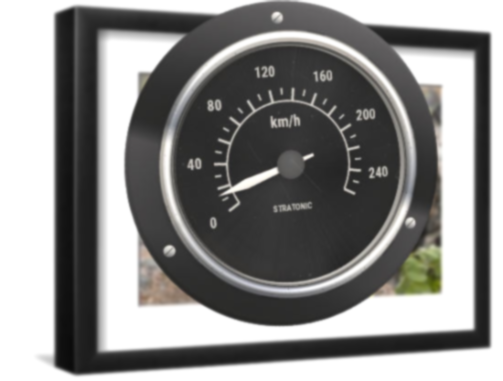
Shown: value=15 unit=km/h
